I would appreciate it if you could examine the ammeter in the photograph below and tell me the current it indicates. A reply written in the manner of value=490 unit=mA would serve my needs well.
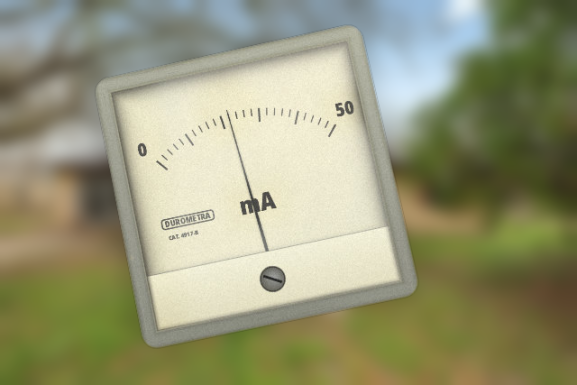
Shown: value=22 unit=mA
